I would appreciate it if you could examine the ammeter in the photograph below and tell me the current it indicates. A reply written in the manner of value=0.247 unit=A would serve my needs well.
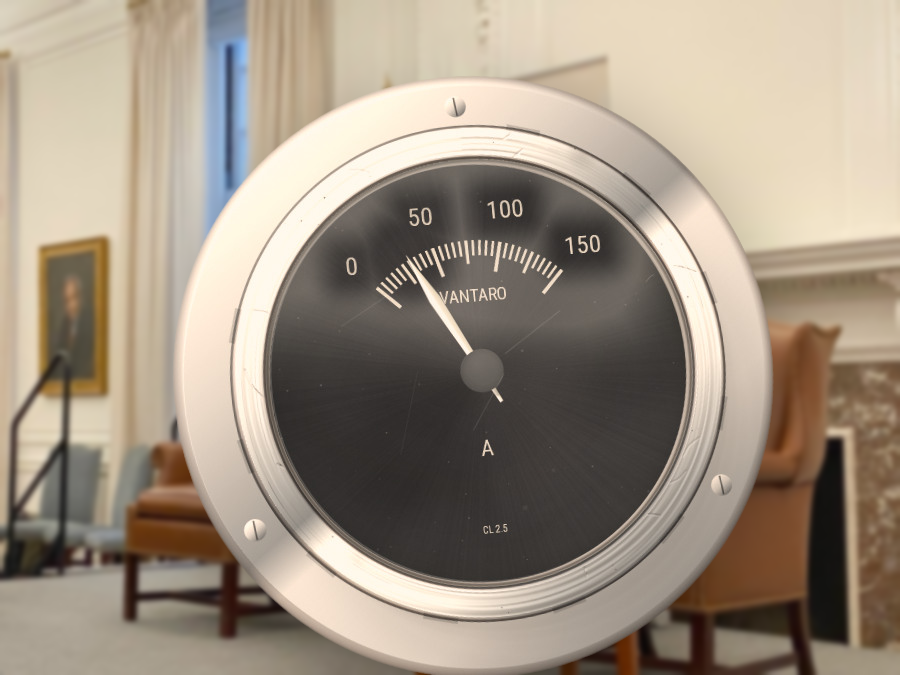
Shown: value=30 unit=A
